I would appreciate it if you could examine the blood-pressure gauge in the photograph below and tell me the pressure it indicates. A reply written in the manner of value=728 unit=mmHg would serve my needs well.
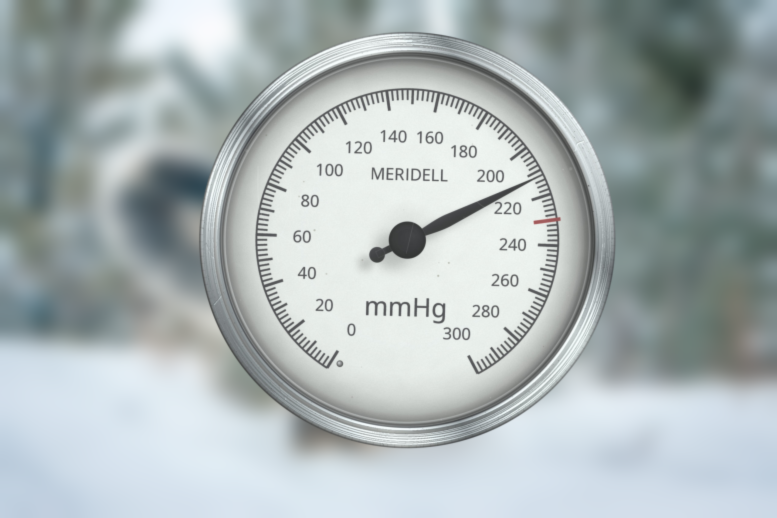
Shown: value=212 unit=mmHg
